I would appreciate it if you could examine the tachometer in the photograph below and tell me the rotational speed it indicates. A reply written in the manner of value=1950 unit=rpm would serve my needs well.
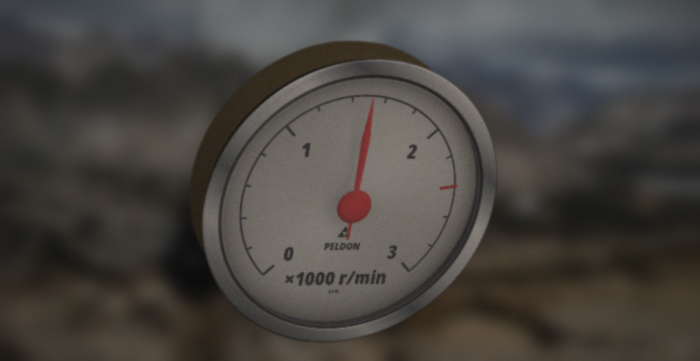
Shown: value=1500 unit=rpm
